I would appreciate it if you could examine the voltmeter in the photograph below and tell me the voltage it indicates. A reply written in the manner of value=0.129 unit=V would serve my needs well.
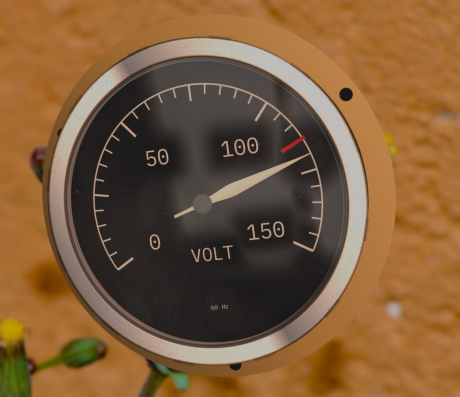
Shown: value=120 unit=V
